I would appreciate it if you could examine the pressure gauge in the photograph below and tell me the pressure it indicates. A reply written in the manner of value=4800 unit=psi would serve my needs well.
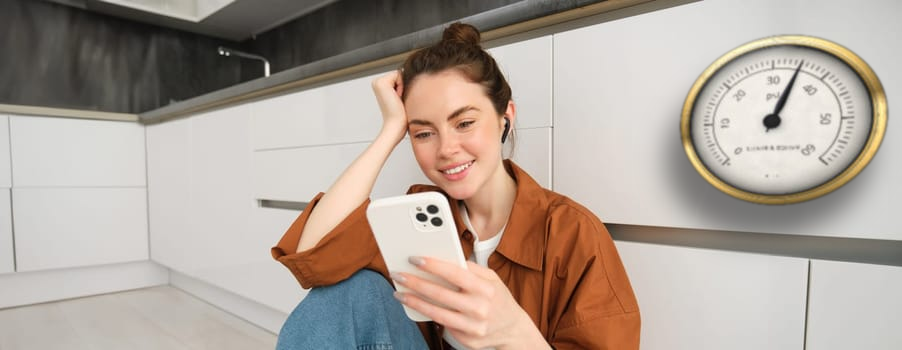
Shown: value=35 unit=psi
